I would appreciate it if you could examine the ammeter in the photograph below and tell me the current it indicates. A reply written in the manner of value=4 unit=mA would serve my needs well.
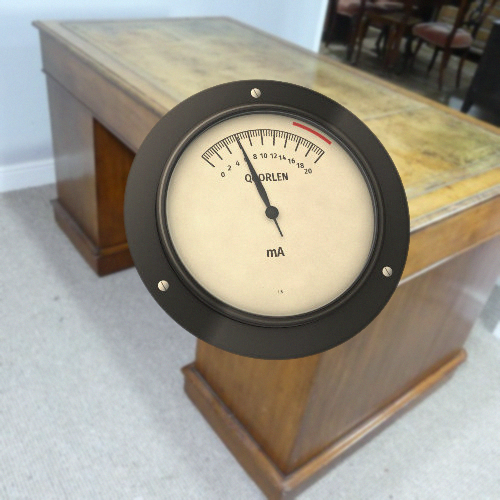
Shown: value=6 unit=mA
